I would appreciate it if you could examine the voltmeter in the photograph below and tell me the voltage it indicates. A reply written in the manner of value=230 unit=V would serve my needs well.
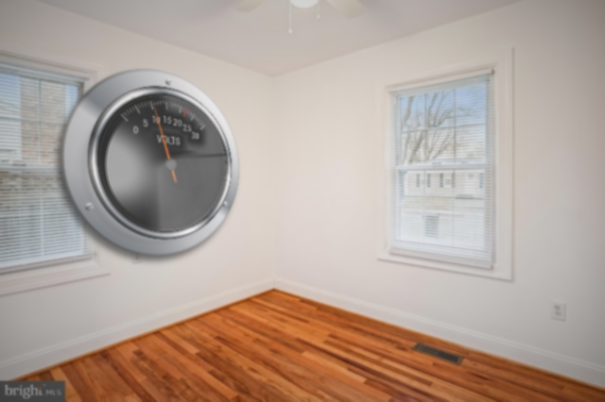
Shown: value=10 unit=V
